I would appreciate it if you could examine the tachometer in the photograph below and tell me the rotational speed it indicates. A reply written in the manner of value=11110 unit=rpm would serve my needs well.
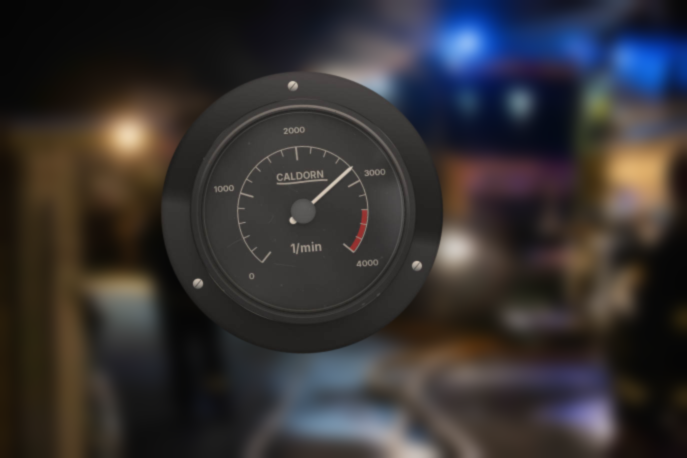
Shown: value=2800 unit=rpm
